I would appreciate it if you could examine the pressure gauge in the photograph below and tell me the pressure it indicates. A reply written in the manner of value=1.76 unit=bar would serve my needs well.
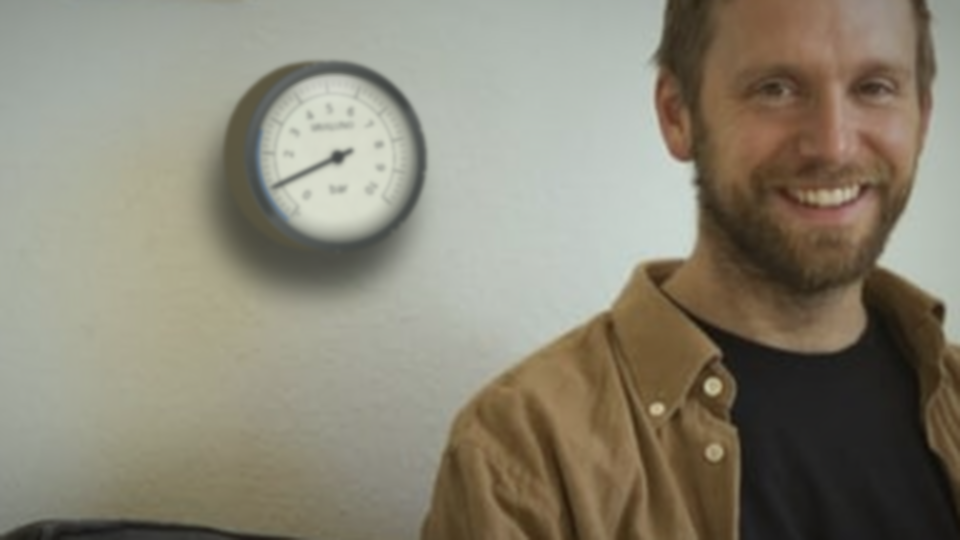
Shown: value=1 unit=bar
